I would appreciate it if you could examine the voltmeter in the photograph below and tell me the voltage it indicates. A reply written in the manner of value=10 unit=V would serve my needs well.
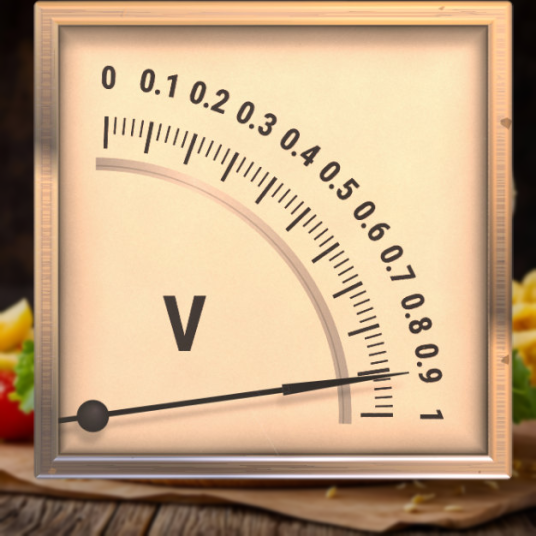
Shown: value=0.91 unit=V
